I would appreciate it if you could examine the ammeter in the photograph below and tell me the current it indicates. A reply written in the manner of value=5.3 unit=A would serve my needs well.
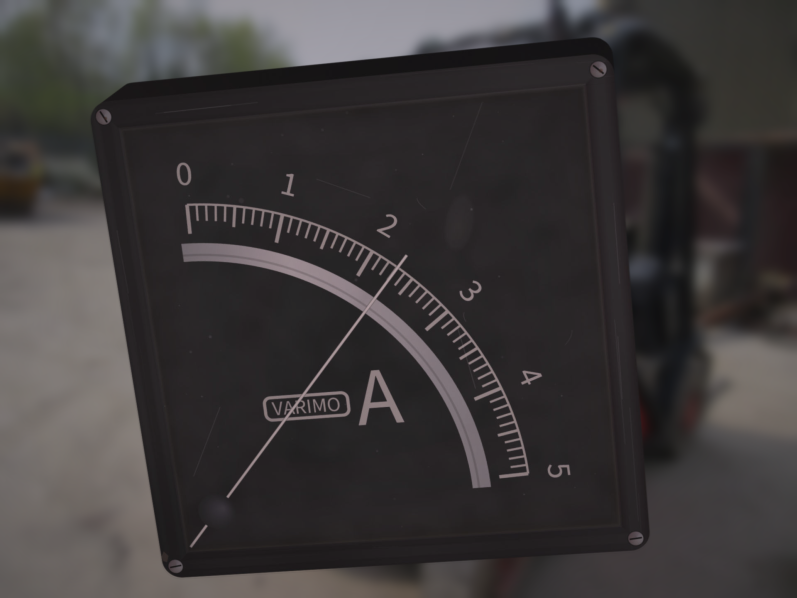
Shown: value=2.3 unit=A
